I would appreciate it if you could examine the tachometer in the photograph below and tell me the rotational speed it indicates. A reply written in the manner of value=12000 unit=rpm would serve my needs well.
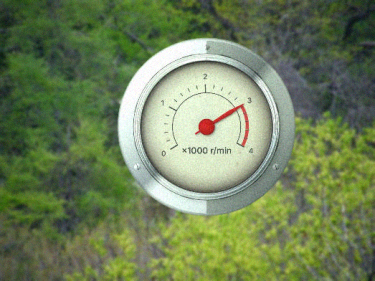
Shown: value=3000 unit=rpm
